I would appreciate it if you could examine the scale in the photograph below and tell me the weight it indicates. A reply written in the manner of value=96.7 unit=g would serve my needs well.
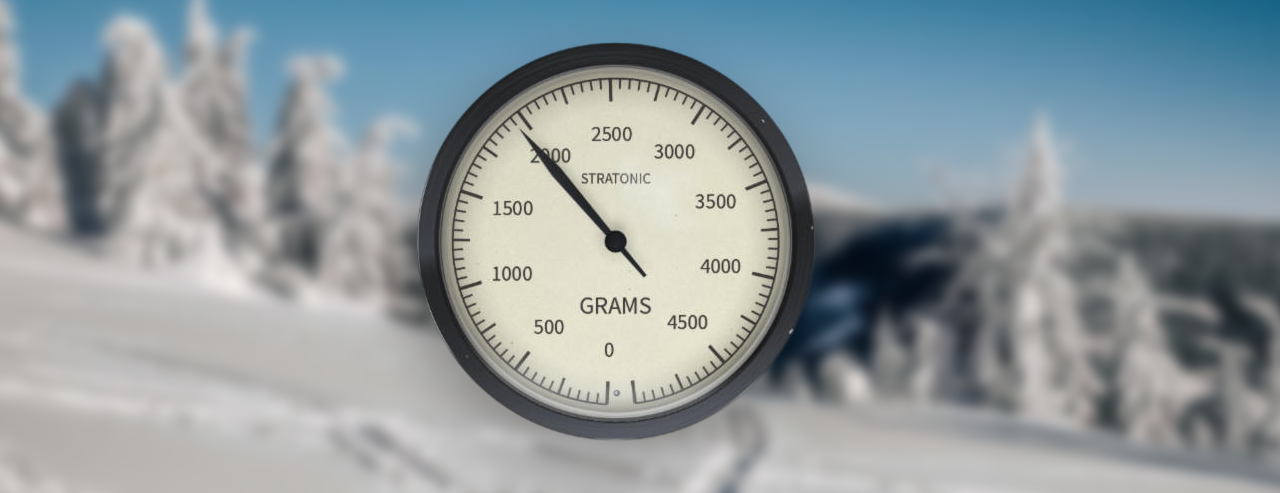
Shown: value=1950 unit=g
